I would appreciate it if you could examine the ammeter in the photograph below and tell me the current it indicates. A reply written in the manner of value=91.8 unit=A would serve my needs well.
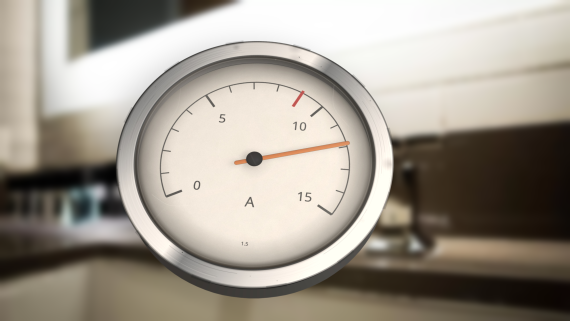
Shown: value=12 unit=A
